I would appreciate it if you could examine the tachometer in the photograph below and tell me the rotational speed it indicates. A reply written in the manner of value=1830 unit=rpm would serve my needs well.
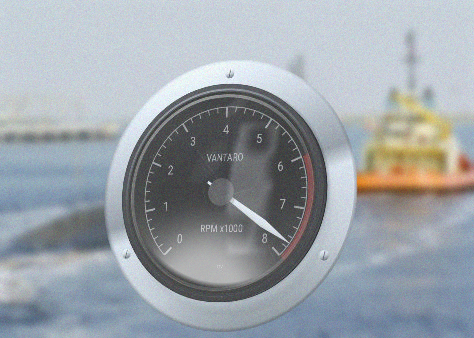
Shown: value=7700 unit=rpm
